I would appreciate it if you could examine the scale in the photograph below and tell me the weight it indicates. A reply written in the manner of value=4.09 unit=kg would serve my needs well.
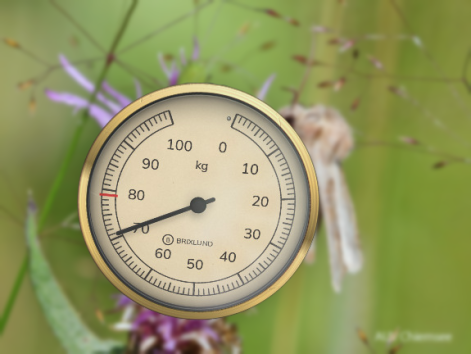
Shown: value=71 unit=kg
